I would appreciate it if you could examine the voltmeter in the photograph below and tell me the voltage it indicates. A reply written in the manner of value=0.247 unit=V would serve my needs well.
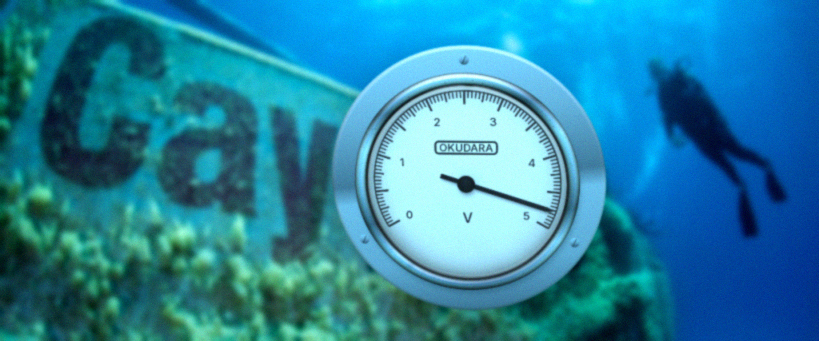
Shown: value=4.75 unit=V
